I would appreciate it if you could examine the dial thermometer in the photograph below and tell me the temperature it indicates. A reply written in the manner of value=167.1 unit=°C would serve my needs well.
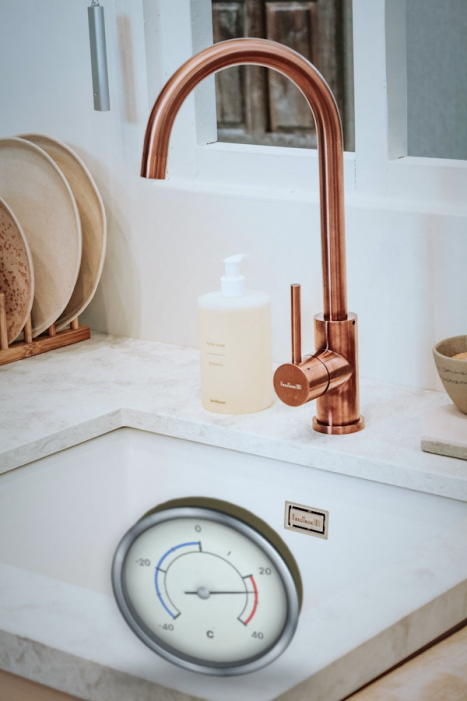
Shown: value=25 unit=°C
